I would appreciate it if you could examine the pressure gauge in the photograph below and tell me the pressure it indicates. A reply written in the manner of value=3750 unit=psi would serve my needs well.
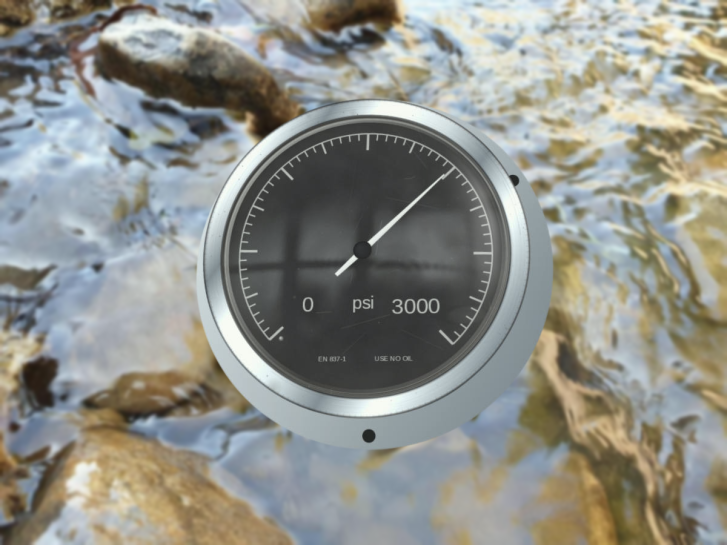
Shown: value=2000 unit=psi
